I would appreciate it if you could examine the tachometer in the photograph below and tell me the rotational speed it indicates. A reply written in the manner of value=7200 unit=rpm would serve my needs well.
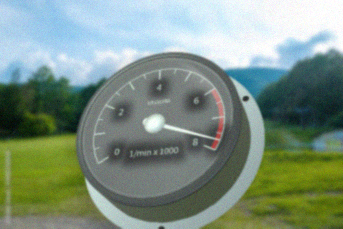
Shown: value=7750 unit=rpm
